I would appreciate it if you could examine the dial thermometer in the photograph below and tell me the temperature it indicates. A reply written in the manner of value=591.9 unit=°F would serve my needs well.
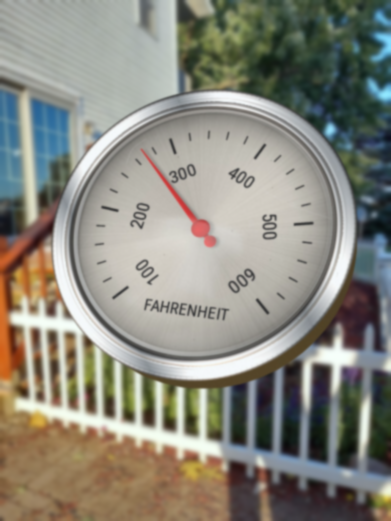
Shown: value=270 unit=°F
